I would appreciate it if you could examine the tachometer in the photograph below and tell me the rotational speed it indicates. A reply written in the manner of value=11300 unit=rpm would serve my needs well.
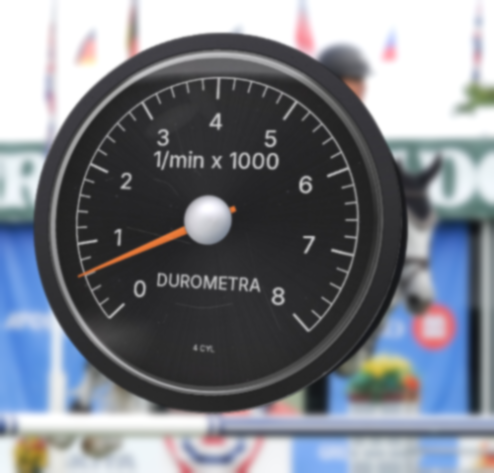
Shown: value=600 unit=rpm
